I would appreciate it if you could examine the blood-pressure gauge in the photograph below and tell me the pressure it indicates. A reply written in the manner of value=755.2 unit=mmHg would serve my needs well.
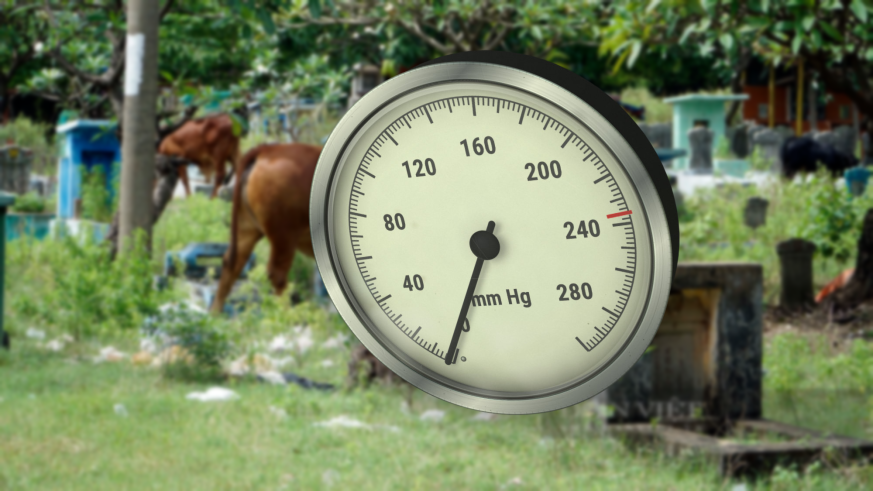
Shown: value=2 unit=mmHg
